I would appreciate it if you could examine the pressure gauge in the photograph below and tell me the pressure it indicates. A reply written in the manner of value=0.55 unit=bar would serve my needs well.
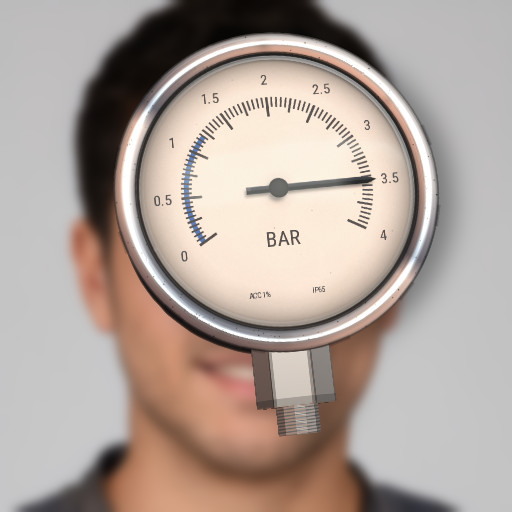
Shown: value=3.5 unit=bar
